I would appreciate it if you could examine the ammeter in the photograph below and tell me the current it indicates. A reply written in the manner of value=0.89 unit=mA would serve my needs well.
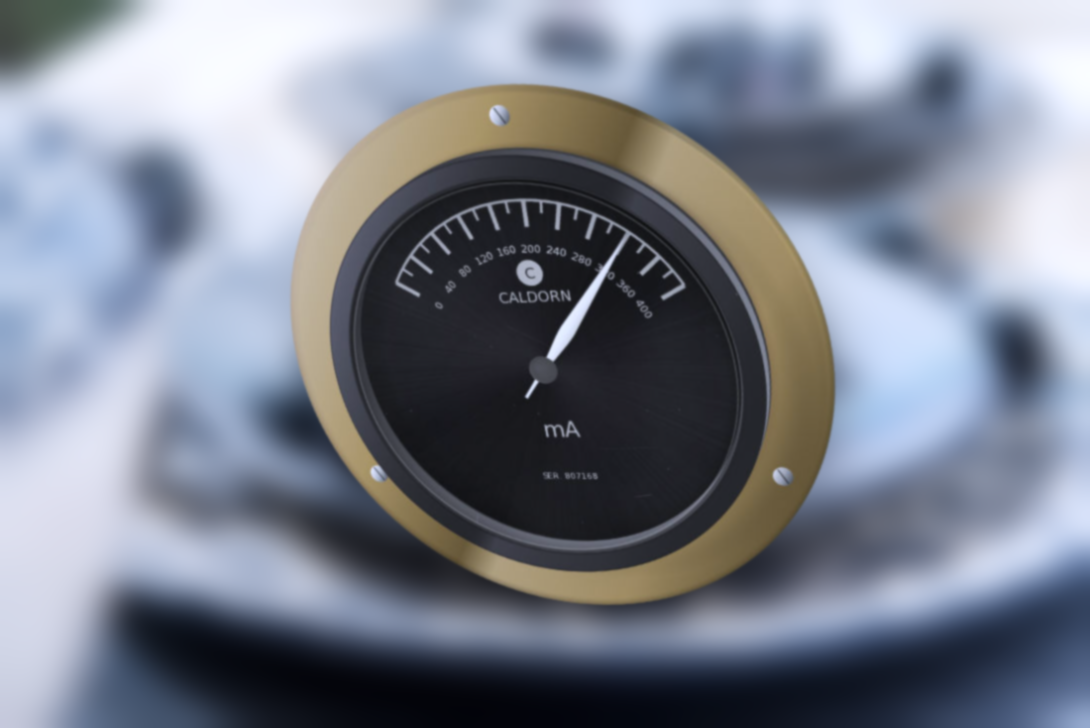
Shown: value=320 unit=mA
